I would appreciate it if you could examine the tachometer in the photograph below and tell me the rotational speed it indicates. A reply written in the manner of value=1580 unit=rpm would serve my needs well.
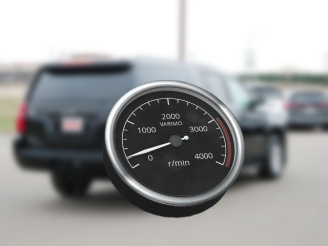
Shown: value=200 unit=rpm
